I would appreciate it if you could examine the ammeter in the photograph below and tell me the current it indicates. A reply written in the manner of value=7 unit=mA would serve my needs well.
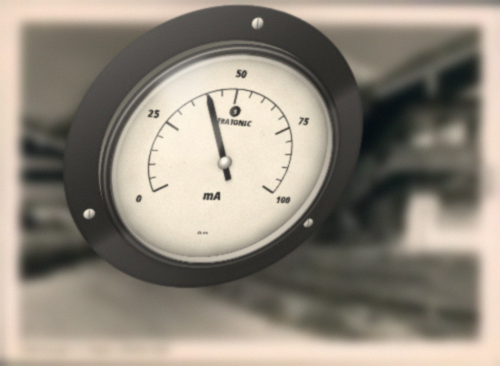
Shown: value=40 unit=mA
